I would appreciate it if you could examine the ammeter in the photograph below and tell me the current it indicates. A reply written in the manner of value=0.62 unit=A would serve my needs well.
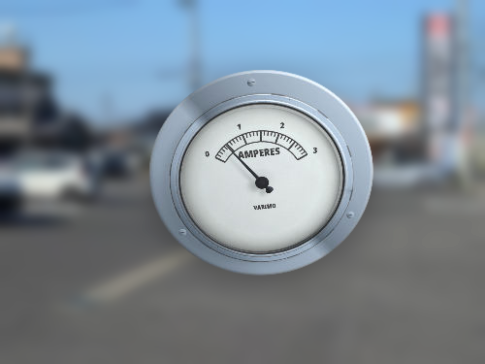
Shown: value=0.5 unit=A
